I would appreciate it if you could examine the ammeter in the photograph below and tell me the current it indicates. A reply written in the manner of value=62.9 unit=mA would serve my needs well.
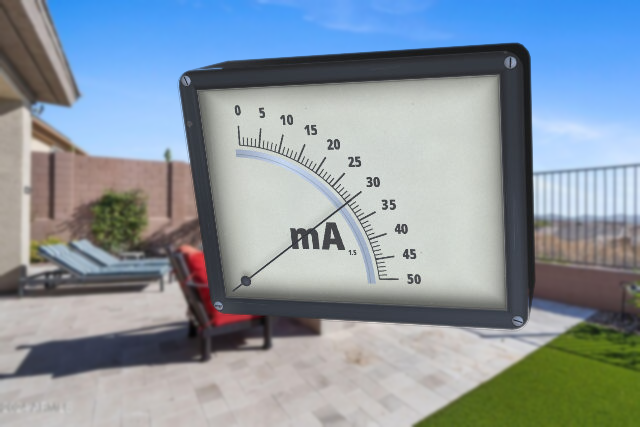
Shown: value=30 unit=mA
